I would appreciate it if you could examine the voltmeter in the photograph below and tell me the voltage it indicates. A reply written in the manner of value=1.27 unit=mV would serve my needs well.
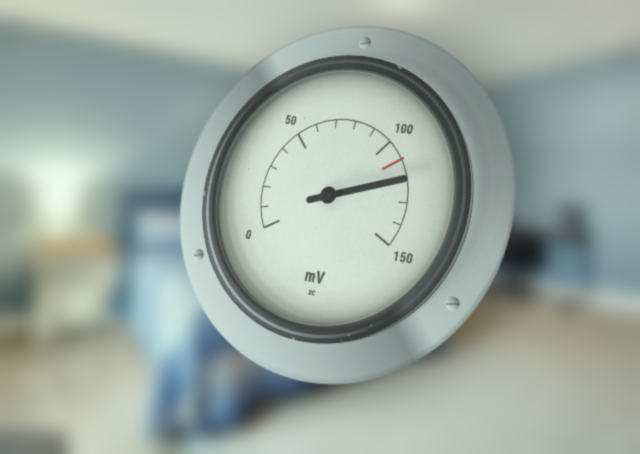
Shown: value=120 unit=mV
